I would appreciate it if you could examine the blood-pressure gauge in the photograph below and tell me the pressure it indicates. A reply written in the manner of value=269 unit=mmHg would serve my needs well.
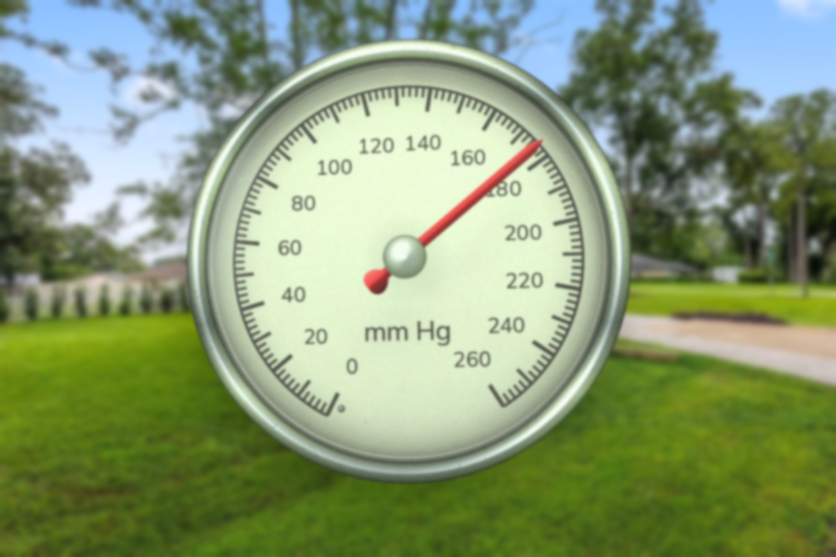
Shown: value=176 unit=mmHg
